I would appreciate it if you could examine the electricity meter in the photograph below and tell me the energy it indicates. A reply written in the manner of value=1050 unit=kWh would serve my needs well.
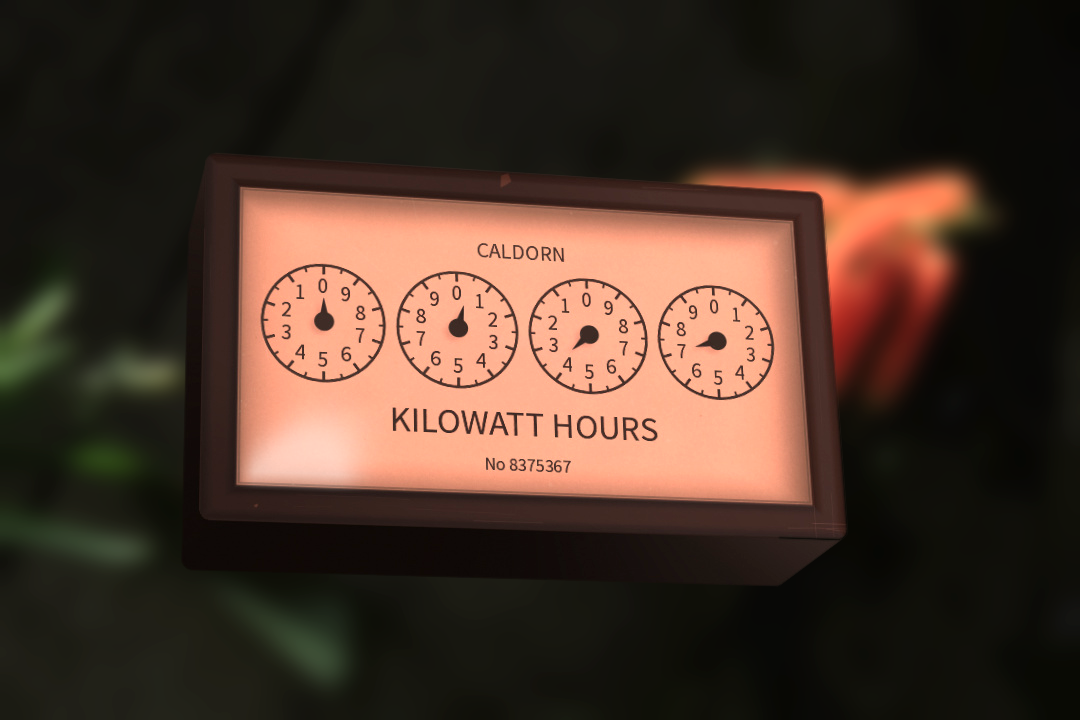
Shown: value=37 unit=kWh
